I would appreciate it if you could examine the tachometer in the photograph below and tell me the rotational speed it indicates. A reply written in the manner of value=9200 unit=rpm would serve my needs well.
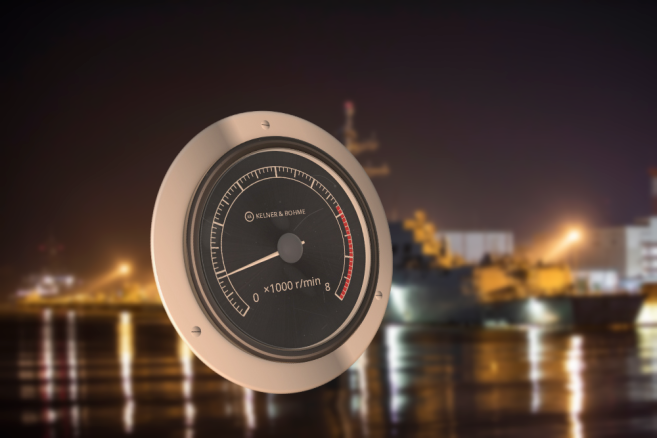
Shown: value=900 unit=rpm
